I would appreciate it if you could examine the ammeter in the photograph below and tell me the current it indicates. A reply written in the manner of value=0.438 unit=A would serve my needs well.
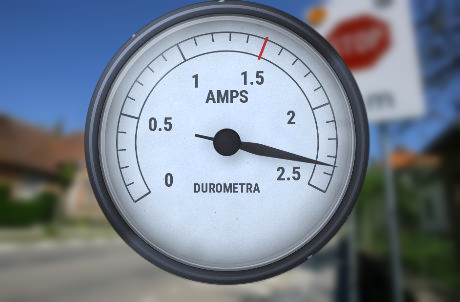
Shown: value=2.35 unit=A
